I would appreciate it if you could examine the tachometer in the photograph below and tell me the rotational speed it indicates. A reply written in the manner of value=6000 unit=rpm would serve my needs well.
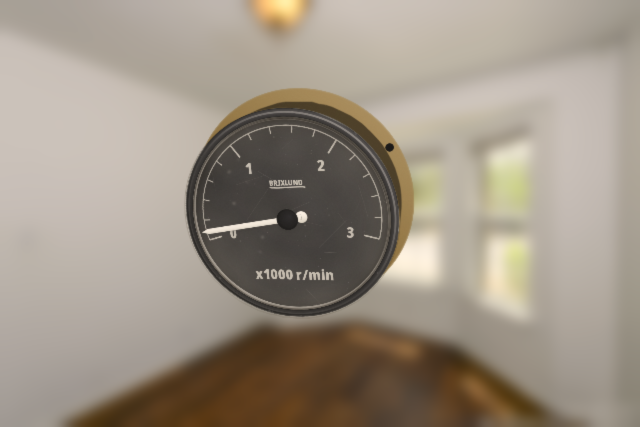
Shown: value=100 unit=rpm
